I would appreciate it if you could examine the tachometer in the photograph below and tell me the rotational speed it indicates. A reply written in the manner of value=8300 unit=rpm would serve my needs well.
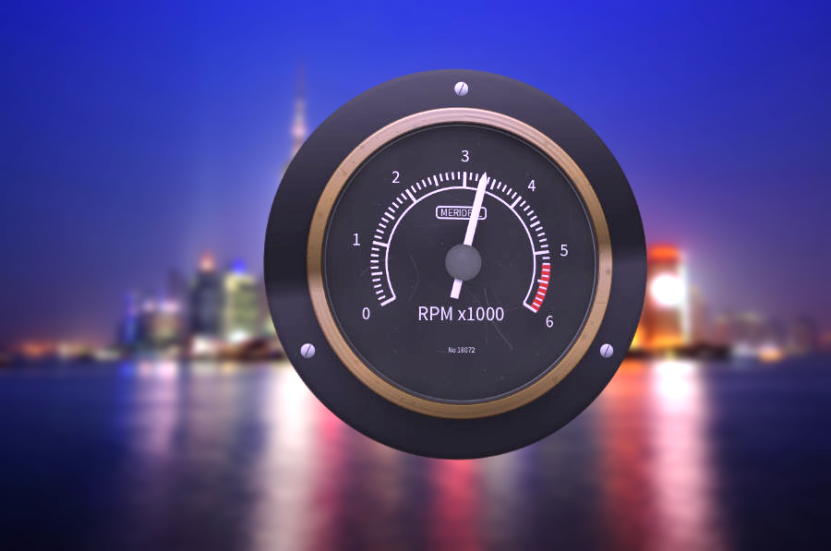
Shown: value=3300 unit=rpm
